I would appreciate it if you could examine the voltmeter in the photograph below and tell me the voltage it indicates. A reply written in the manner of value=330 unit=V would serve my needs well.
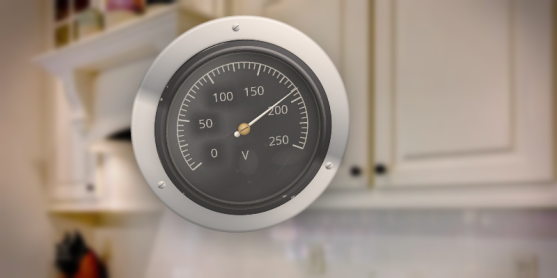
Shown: value=190 unit=V
